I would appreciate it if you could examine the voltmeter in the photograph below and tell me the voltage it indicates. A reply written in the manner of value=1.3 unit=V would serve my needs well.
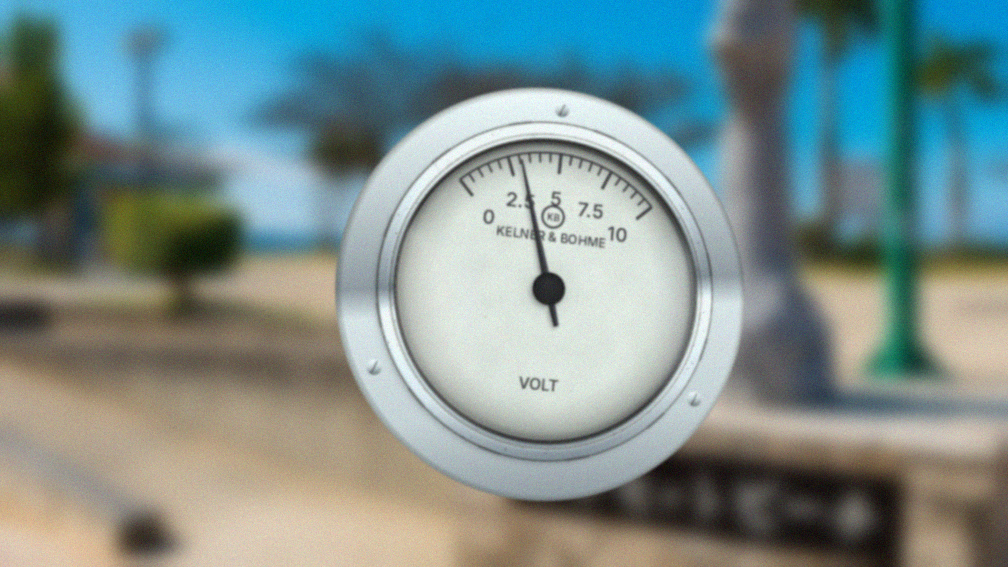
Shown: value=3 unit=V
